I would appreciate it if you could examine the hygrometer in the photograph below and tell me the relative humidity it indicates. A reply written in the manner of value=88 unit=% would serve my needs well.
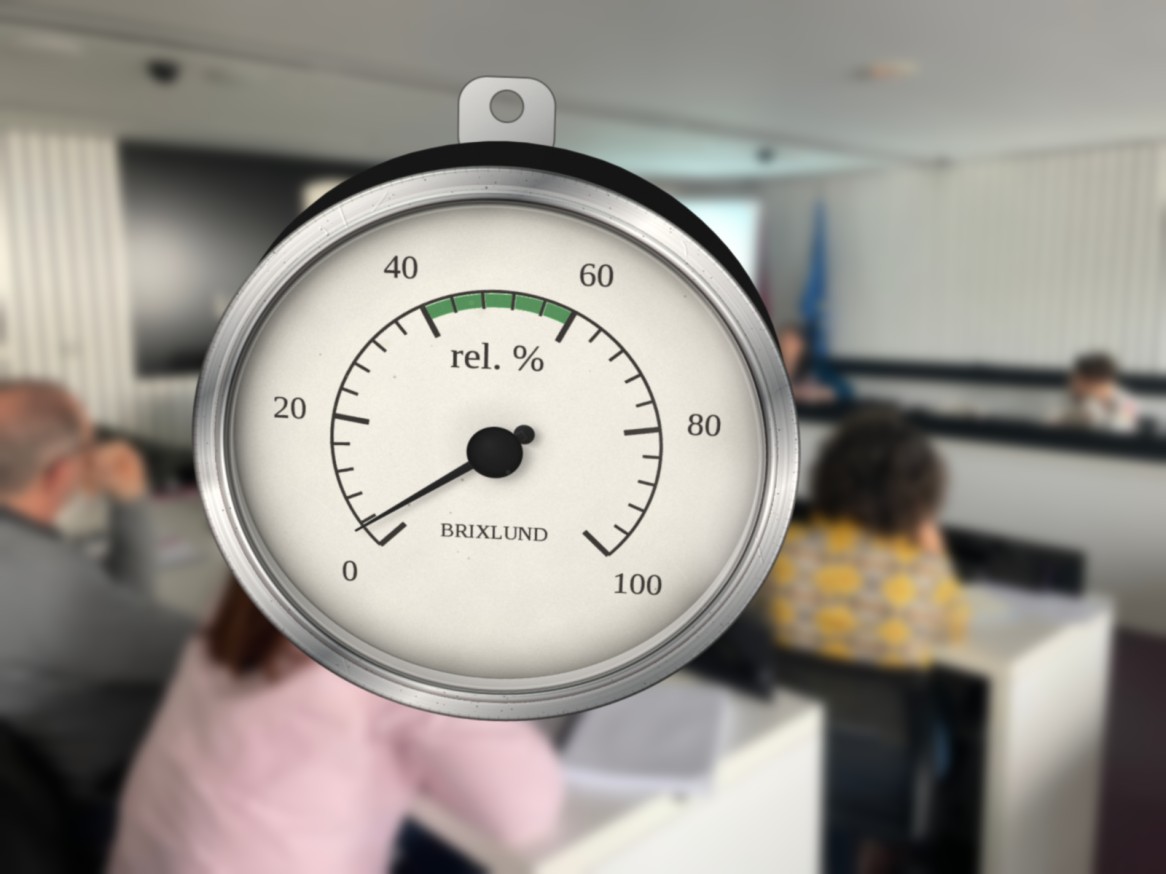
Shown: value=4 unit=%
